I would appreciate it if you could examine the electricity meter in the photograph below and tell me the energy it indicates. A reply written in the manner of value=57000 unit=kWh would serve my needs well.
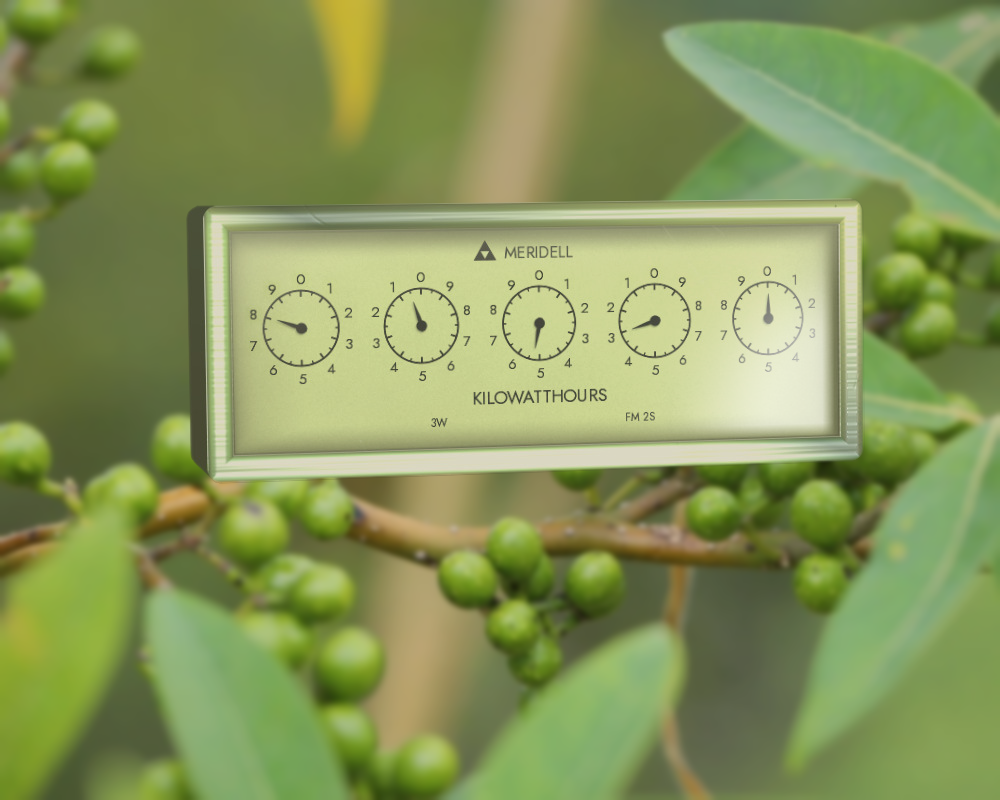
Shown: value=80530 unit=kWh
